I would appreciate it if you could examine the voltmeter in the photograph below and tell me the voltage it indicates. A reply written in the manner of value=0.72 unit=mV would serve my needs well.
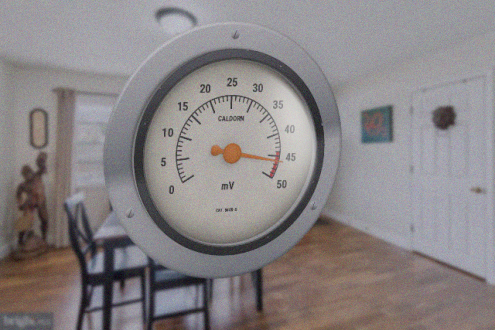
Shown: value=46 unit=mV
